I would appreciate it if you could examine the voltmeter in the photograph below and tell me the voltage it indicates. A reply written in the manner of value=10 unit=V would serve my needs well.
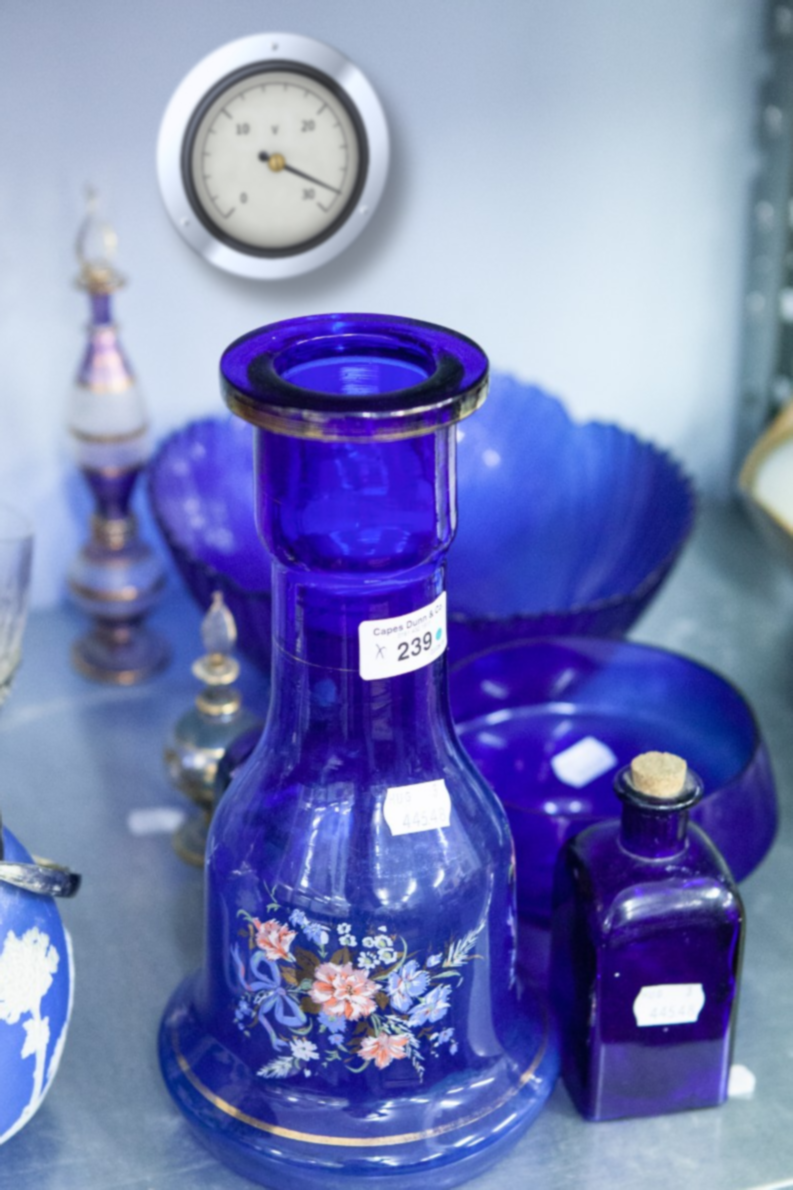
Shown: value=28 unit=V
